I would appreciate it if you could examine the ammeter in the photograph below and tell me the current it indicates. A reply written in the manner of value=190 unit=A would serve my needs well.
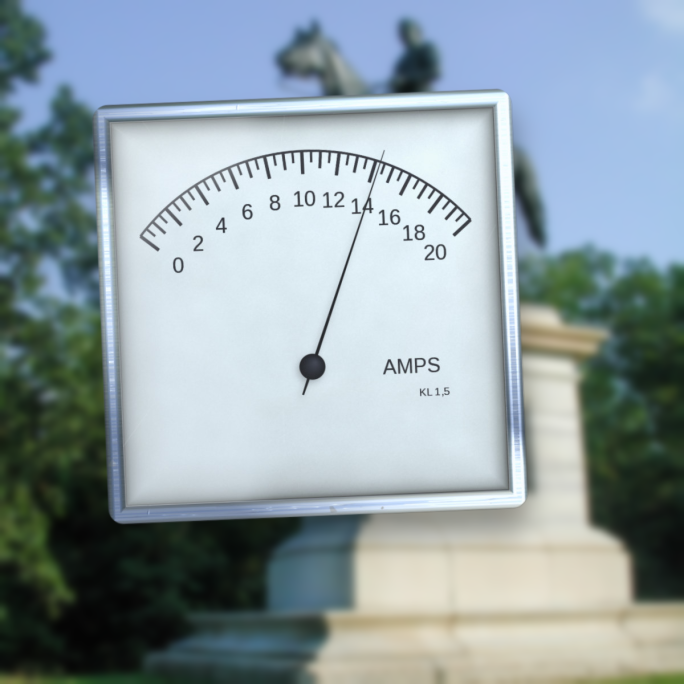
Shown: value=14.25 unit=A
